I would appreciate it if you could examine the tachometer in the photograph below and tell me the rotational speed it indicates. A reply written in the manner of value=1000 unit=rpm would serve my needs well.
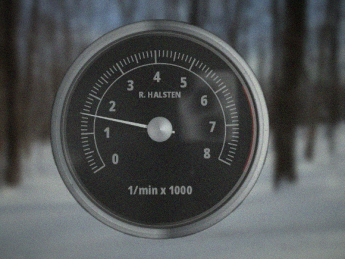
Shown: value=1500 unit=rpm
